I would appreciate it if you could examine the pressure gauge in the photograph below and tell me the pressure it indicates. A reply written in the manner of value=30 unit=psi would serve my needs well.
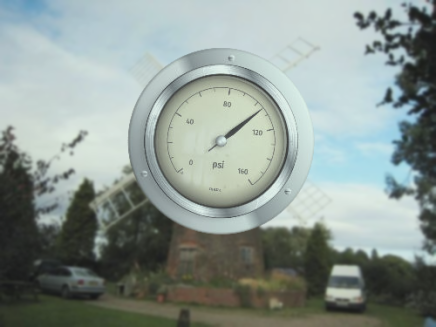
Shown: value=105 unit=psi
